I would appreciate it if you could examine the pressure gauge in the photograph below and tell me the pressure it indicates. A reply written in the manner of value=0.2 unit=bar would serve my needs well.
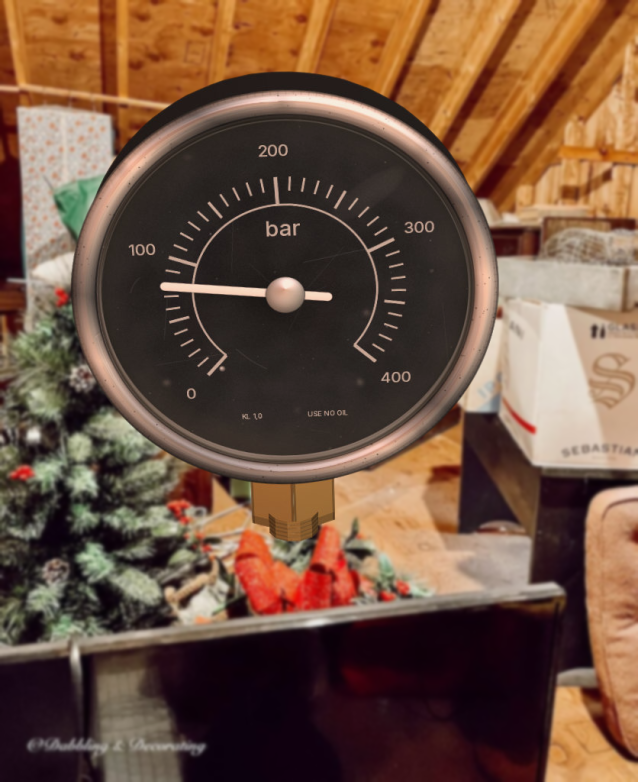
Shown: value=80 unit=bar
